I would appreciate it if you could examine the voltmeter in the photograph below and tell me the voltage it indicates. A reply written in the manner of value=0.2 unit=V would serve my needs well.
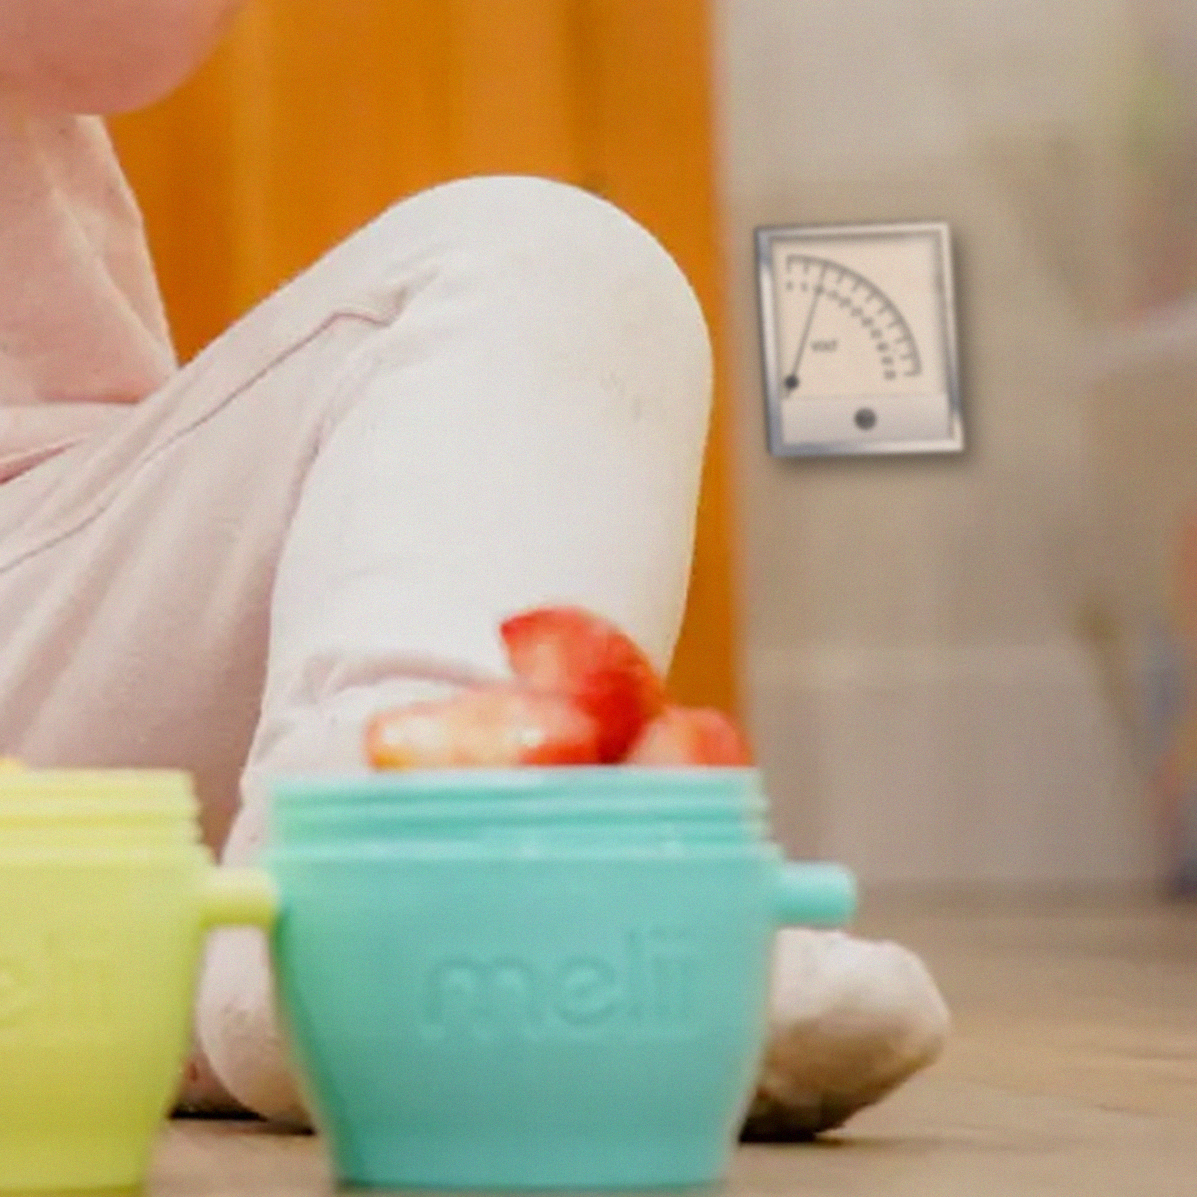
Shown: value=10 unit=V
